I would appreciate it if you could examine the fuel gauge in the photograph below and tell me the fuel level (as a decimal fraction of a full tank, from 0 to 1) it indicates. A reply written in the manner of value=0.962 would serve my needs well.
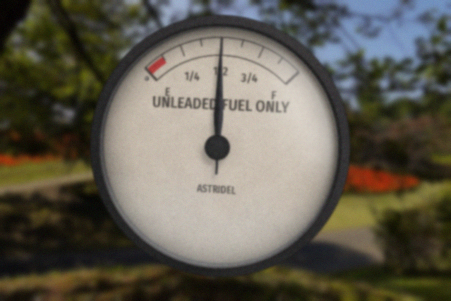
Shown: value=0.5
